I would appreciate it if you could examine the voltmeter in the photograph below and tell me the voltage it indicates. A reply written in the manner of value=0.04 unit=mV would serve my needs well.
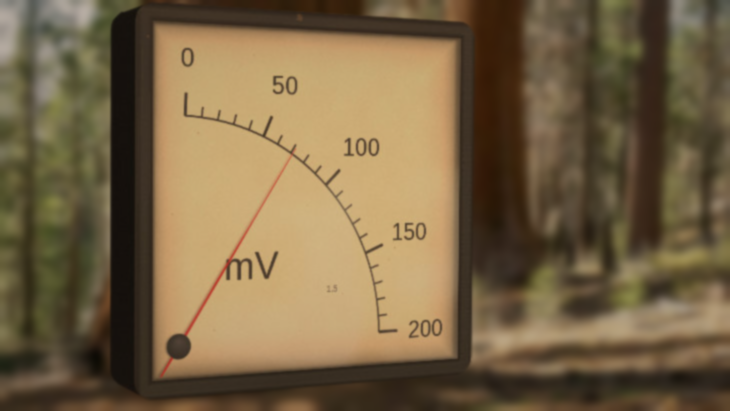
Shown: value=70 unit=mV
